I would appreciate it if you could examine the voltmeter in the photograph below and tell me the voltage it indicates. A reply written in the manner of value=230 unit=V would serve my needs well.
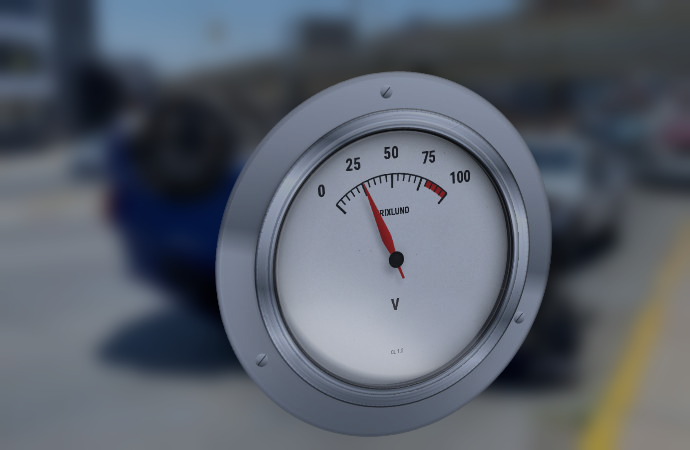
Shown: value=25 unit=V
